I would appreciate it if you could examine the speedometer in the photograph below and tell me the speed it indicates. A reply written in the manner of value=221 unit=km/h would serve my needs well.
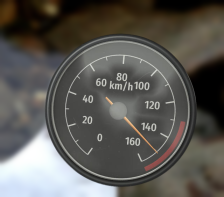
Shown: value=150 unit=km/h
